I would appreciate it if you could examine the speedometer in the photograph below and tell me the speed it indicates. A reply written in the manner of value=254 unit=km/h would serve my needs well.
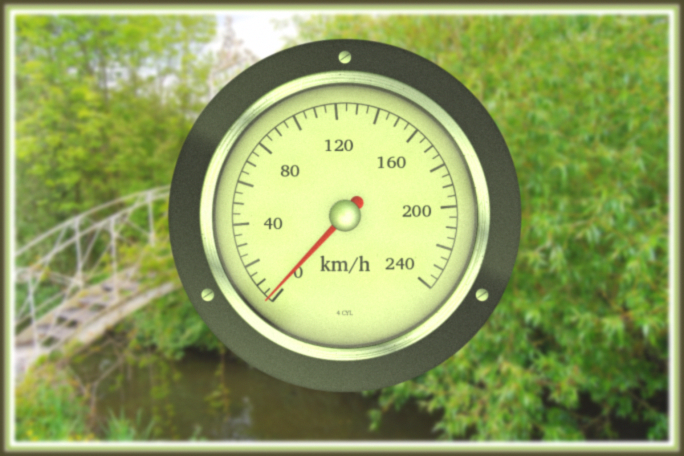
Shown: value=2.5 unit=km/h
